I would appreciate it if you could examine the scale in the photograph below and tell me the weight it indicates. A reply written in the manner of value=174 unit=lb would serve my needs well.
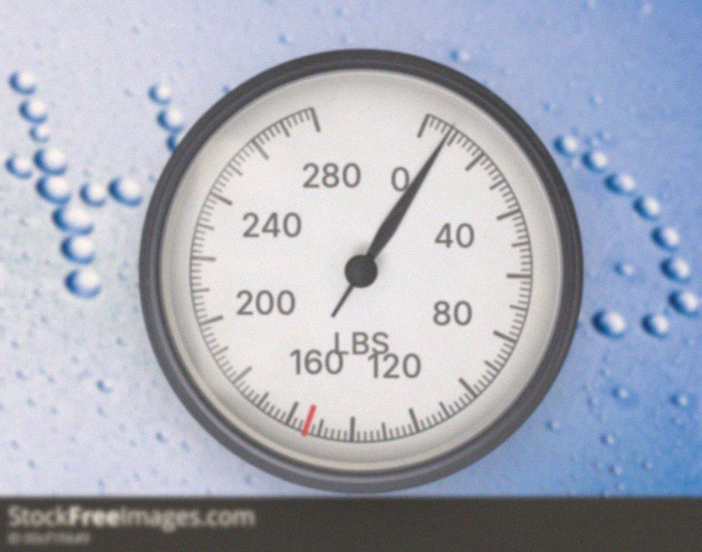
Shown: value=8 unit=lb
